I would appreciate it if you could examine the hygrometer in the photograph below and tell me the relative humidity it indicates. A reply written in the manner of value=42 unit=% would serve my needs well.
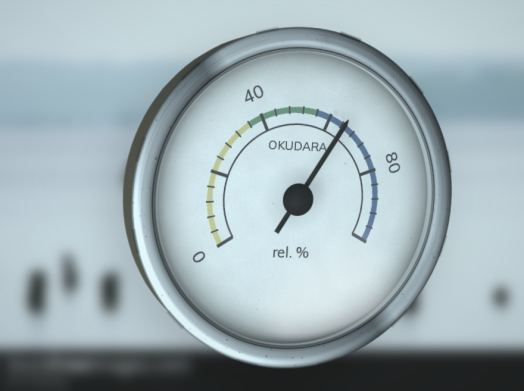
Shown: value=64 unit=%
